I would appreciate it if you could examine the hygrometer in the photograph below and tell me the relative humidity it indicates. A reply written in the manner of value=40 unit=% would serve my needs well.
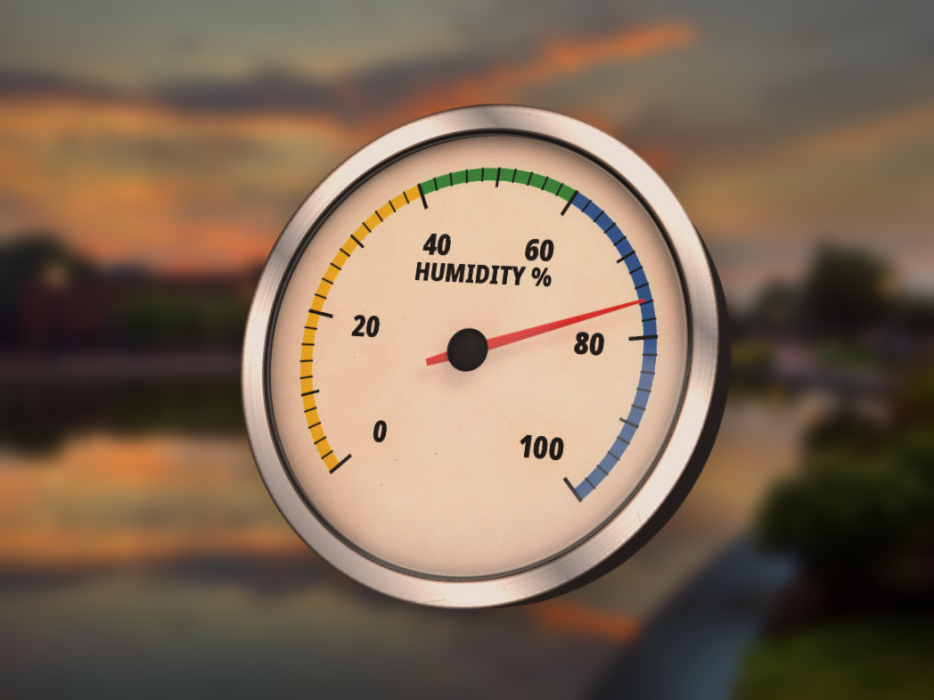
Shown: value=76 unit=%
